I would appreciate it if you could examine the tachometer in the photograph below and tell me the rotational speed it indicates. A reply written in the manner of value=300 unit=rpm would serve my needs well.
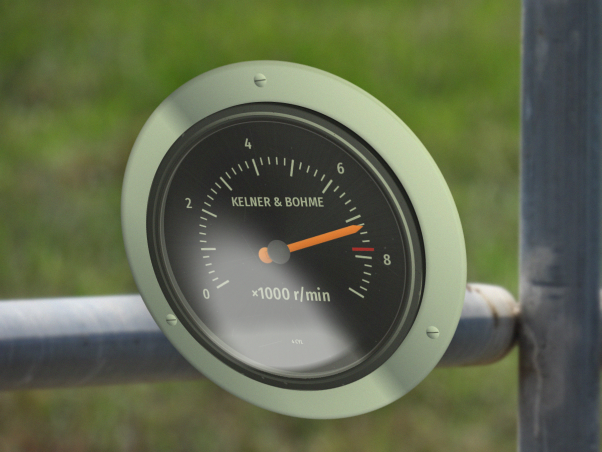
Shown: value=7200 unit=rpm
